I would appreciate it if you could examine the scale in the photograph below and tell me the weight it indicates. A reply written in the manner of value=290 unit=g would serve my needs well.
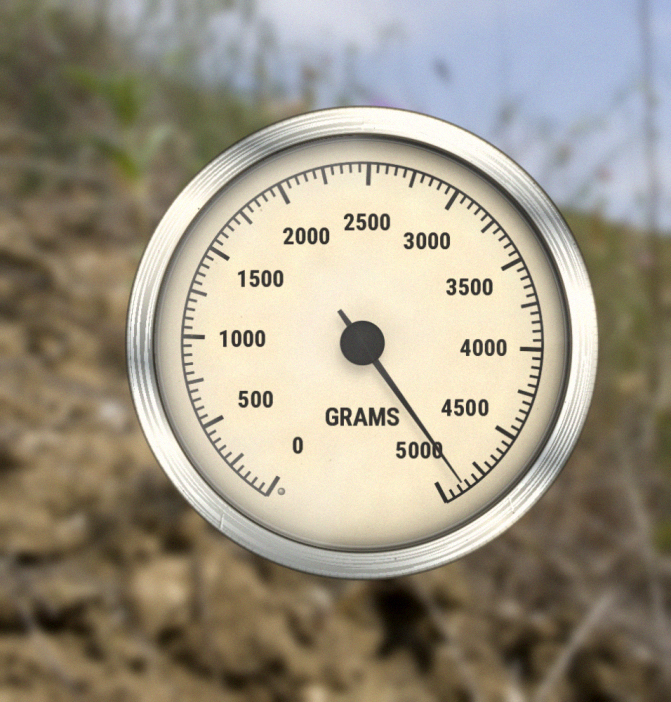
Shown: value=4875 unit=g
